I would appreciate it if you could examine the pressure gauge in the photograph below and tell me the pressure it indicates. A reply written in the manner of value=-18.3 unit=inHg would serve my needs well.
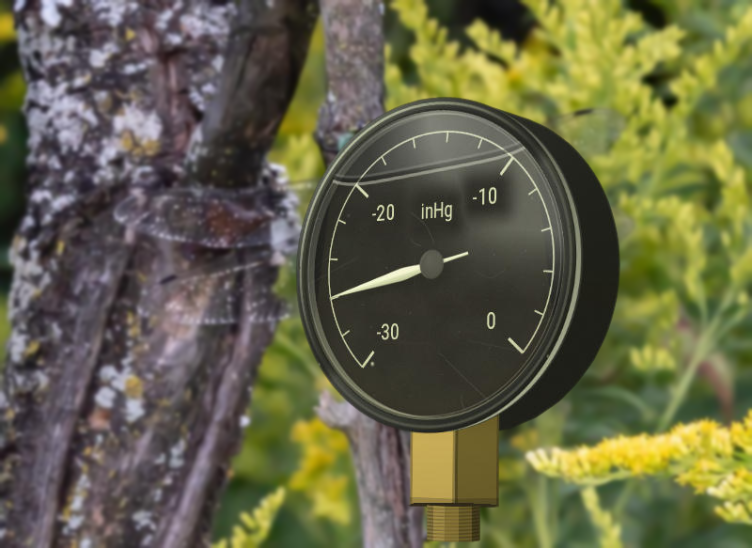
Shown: value=-26 unit=inHg
